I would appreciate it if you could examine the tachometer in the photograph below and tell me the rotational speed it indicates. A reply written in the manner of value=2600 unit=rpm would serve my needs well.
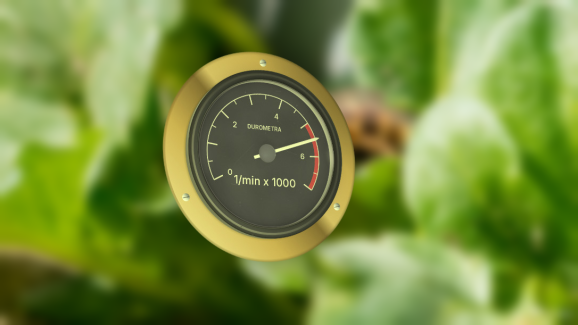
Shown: value=5500 unit=rpm
